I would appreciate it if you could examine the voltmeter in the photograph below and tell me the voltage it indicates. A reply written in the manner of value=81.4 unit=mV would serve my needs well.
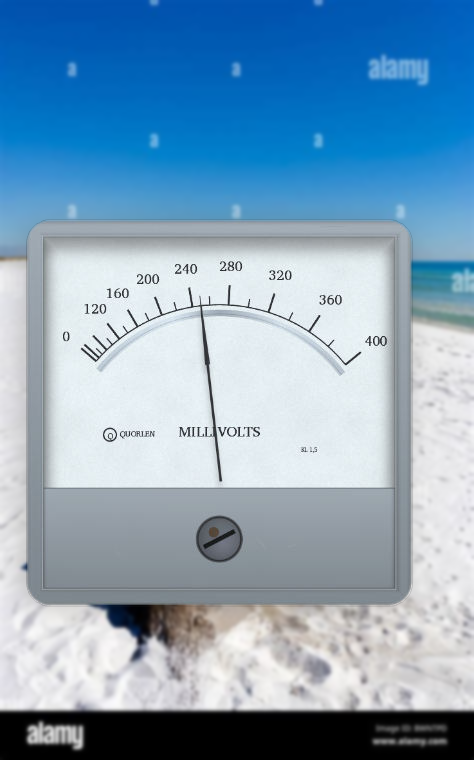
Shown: value=250 unit=mV
